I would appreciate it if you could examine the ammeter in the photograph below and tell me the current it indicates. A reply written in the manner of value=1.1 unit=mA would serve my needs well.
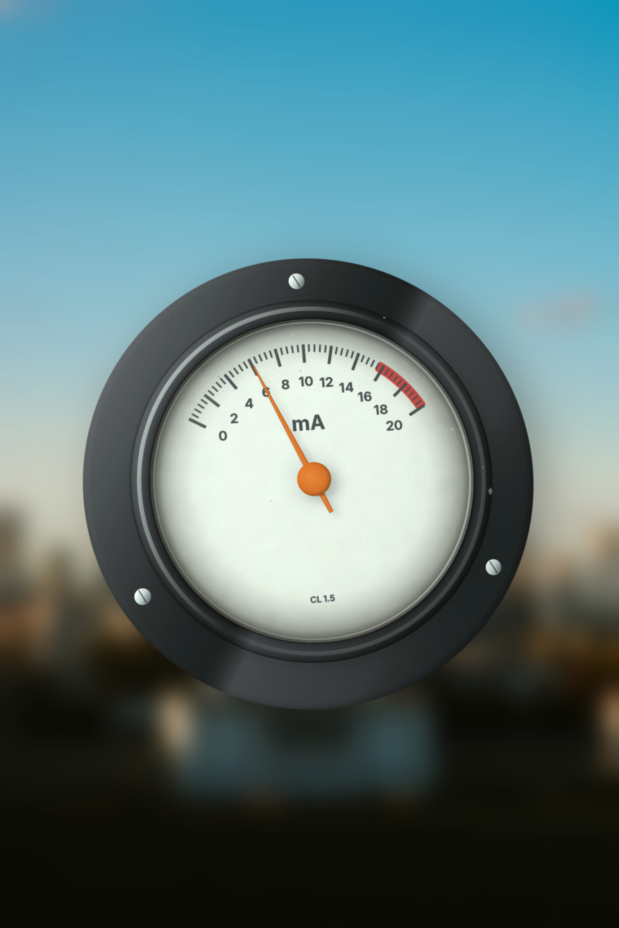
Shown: value=6 unit=mA
